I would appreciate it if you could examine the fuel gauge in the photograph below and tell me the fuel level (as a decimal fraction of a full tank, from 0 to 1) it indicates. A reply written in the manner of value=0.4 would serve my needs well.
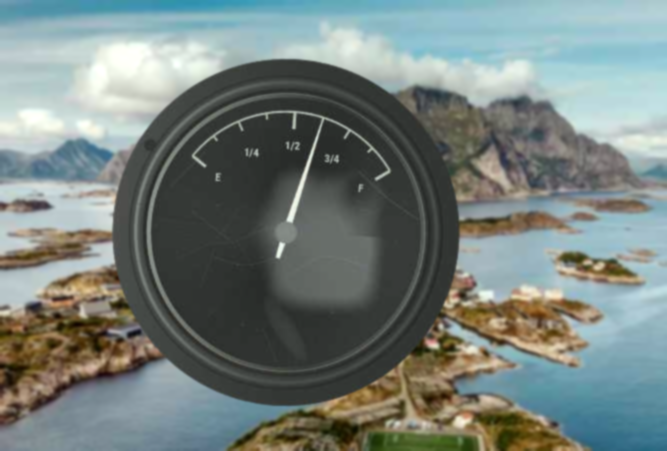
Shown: value=0.625
